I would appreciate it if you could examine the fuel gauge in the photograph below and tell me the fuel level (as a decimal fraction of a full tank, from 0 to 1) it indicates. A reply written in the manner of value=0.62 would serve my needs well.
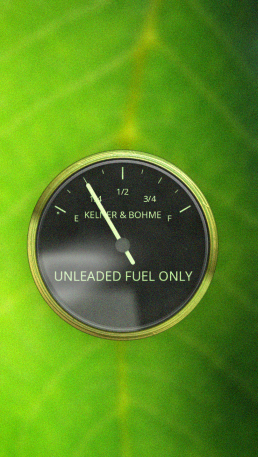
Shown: value=0.25
